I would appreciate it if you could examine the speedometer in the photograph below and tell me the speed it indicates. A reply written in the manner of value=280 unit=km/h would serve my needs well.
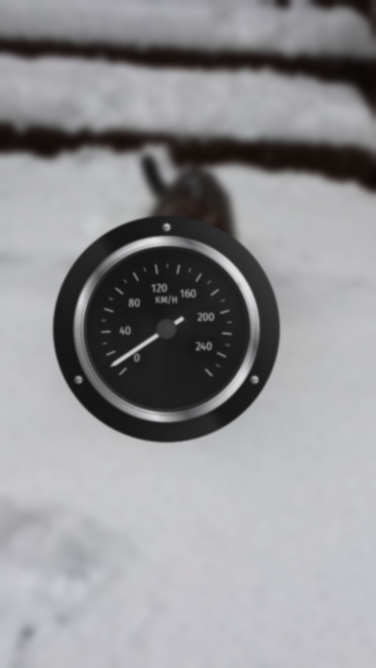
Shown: value=10 unit=km/h
